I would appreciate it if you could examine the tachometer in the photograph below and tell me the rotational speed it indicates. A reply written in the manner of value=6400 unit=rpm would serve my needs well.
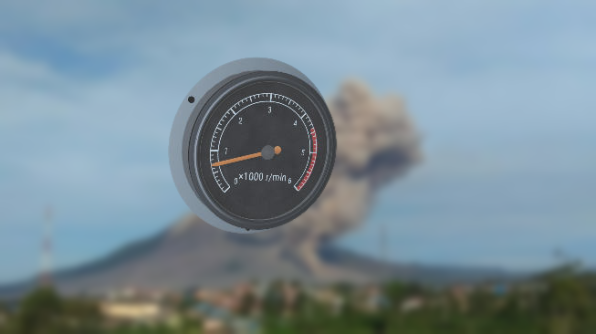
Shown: value=700 unit=rpm
